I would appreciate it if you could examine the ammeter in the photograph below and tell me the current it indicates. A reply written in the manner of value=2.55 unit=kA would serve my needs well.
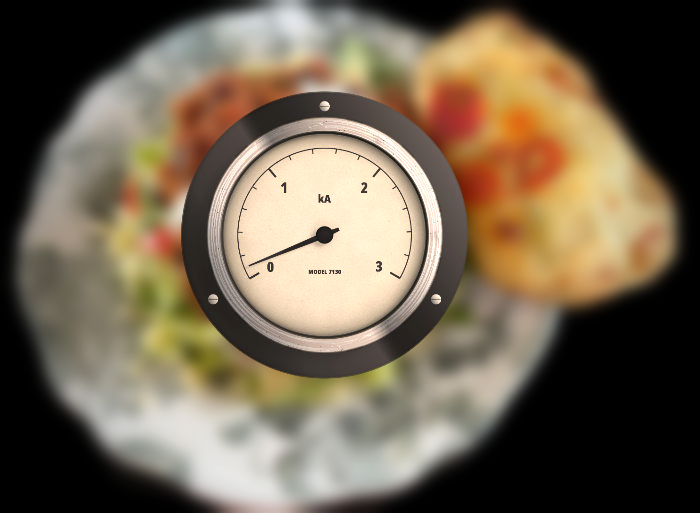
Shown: value=0.1 unit=kA
